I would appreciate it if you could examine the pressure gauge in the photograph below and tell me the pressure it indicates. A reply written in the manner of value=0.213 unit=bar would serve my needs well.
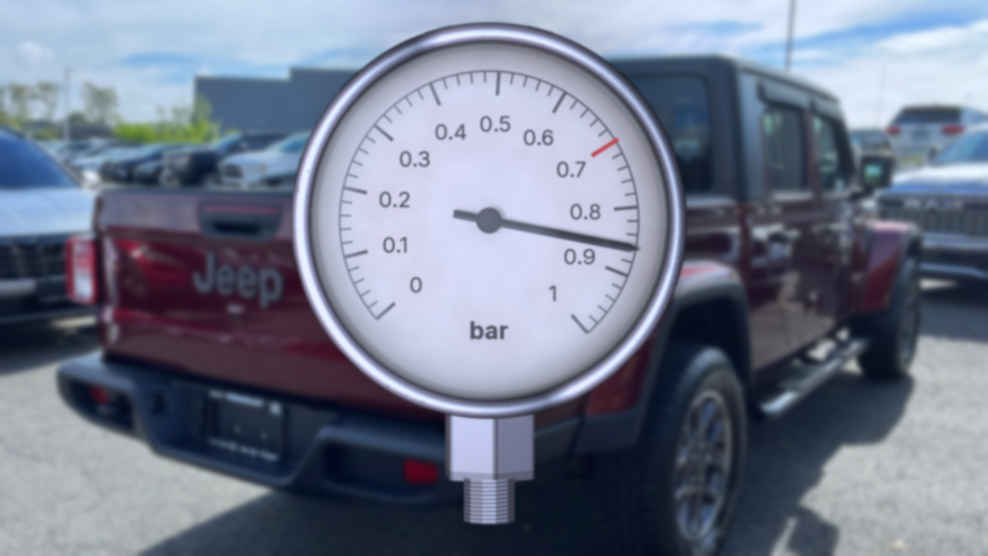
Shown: value=0.86 unit=bar
